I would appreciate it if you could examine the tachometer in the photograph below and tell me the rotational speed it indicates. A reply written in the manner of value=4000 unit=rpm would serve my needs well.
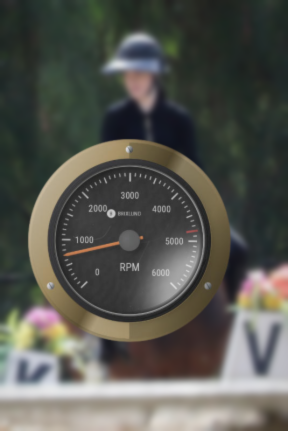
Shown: value=700 unit=rpm
